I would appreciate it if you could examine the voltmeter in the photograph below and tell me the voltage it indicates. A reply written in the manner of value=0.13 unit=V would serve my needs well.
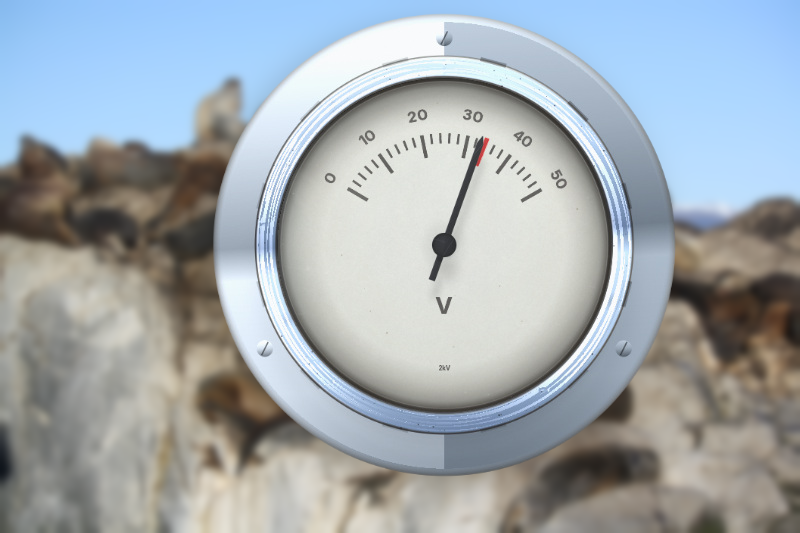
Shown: value=33 unit=V
